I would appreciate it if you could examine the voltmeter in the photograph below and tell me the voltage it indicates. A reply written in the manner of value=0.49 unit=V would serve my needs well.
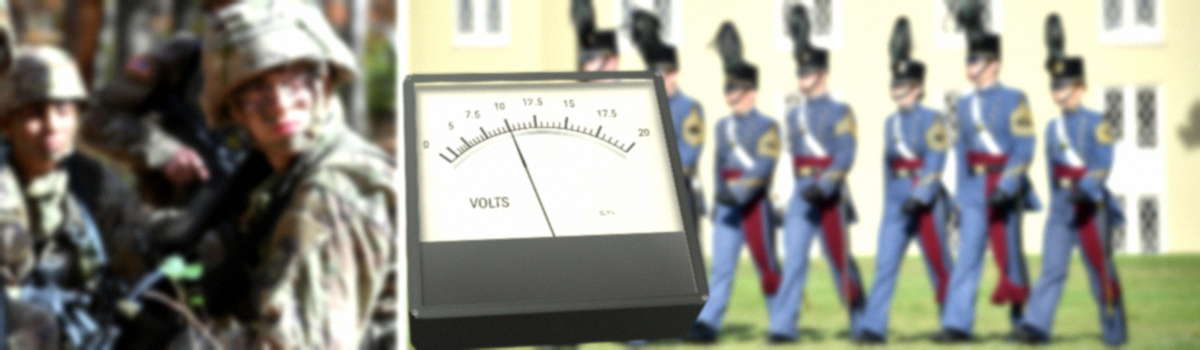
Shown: value=10 unit=V
